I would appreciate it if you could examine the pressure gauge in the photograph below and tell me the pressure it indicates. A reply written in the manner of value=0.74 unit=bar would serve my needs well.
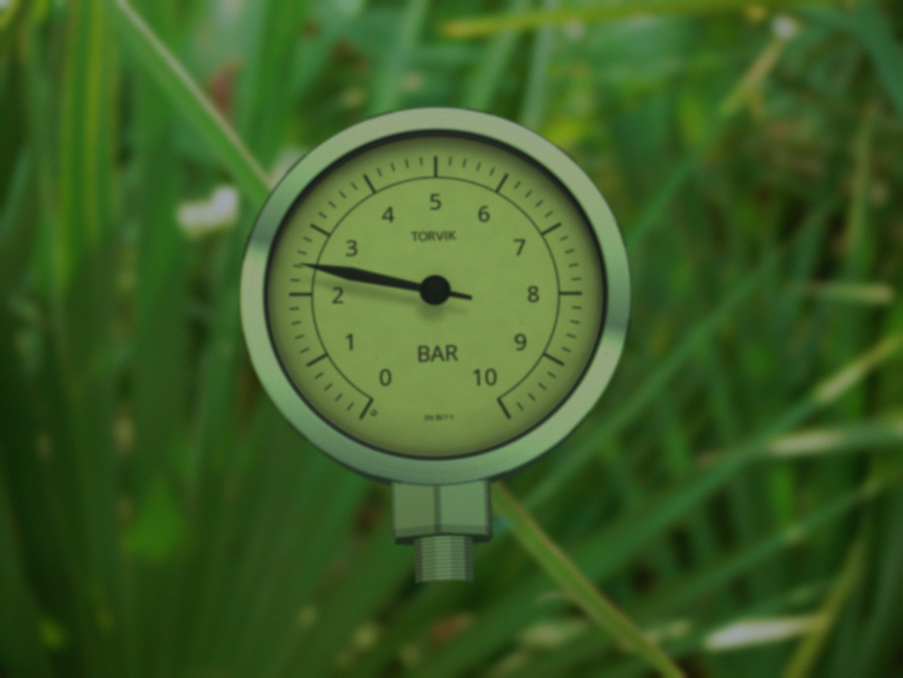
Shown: value=2.4 unit=bar
